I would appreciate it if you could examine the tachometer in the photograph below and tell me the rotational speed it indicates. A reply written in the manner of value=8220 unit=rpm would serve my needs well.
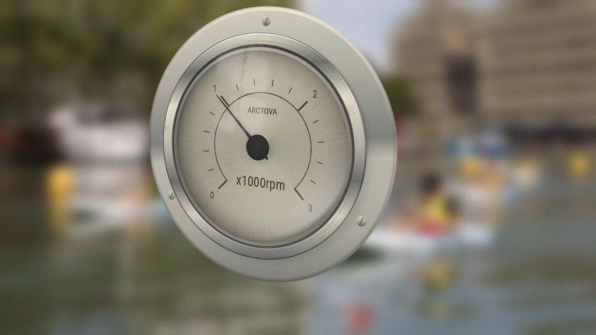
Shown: value=1000 unit=rpm
